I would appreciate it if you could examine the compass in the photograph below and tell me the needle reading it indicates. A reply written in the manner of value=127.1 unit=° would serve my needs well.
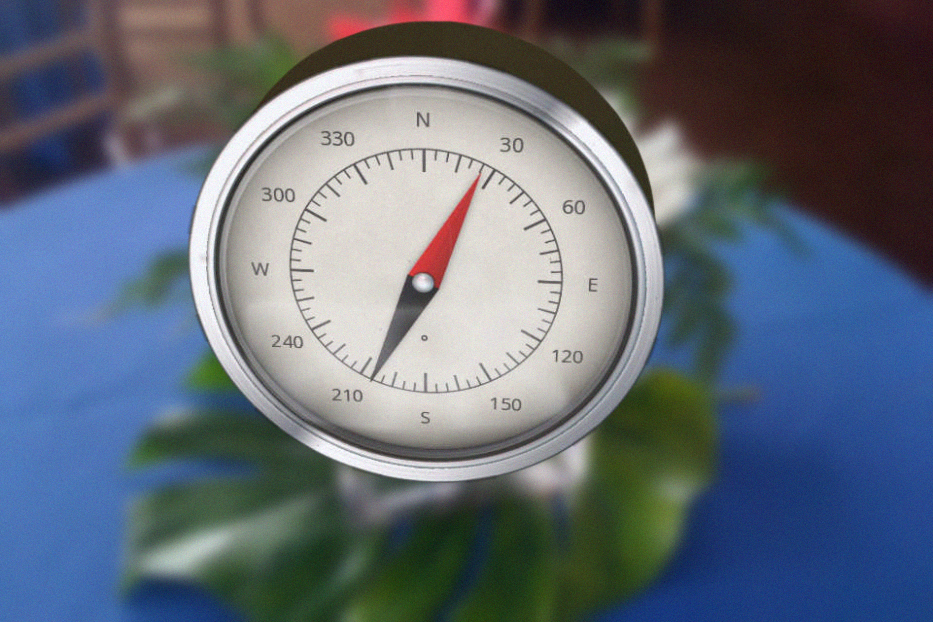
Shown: value=25 unit=°
